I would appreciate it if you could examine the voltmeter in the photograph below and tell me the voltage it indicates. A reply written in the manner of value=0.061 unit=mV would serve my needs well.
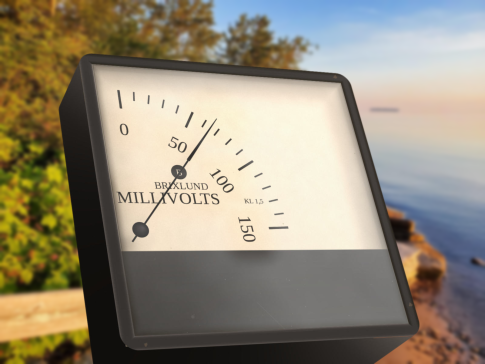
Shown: value=65 unit=mV
